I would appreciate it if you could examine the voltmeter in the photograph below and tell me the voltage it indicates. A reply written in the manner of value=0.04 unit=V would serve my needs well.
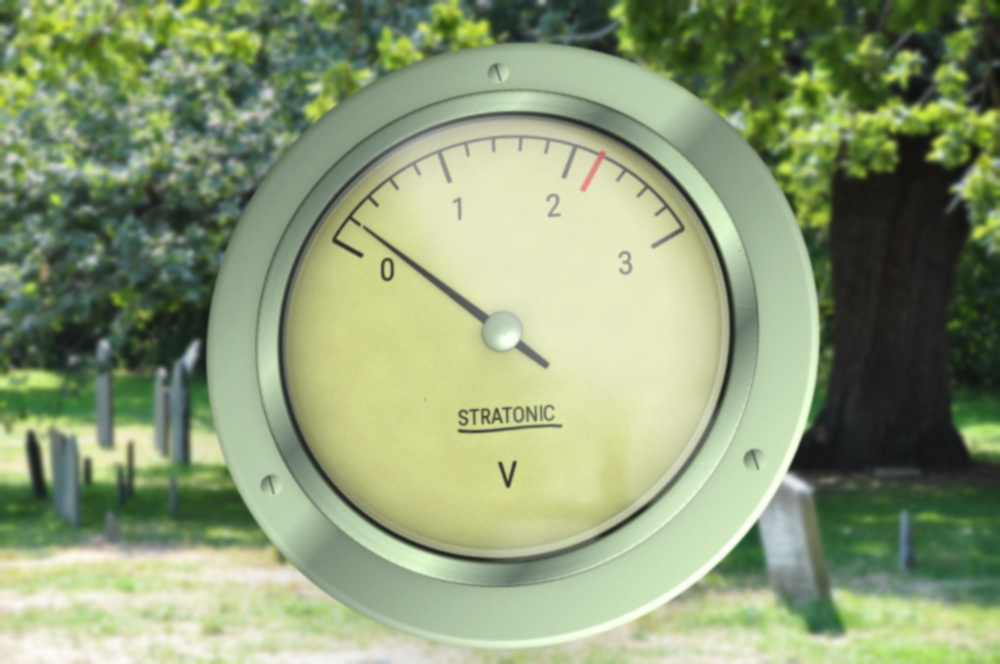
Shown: value=0.2 unit=V
